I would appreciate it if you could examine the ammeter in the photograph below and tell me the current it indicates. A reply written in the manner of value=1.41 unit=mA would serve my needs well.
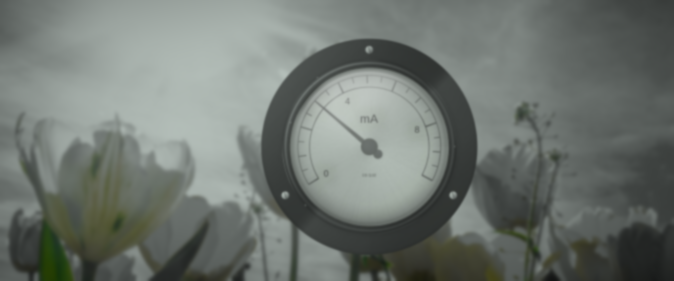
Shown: value=3 unit=mA
